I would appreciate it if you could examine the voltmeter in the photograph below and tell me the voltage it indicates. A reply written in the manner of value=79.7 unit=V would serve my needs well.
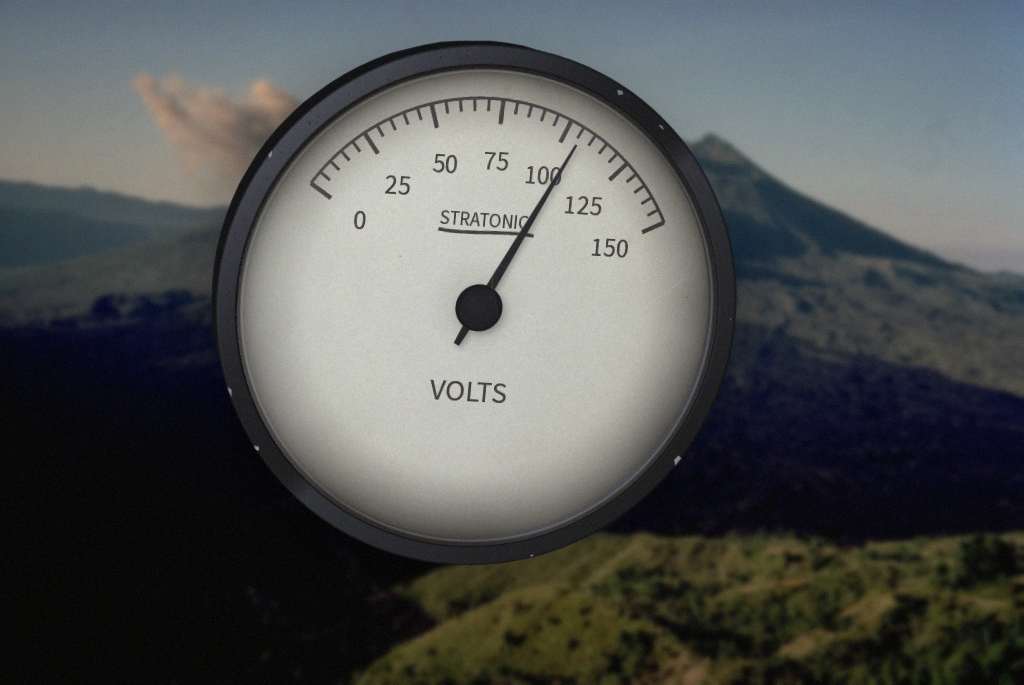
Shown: value=105 unit=V
